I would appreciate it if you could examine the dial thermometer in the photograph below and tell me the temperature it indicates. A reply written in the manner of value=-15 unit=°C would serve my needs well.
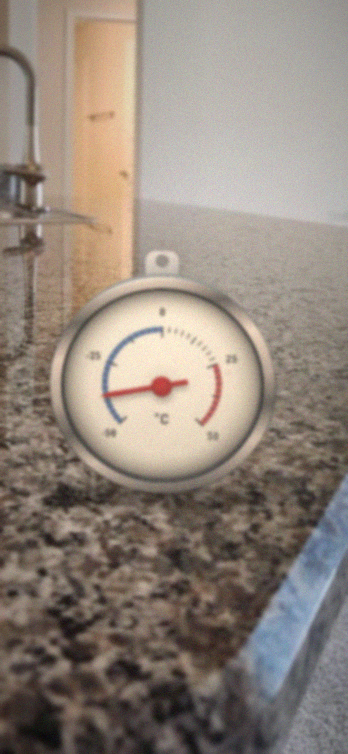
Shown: value=-37.5 unit=°C
